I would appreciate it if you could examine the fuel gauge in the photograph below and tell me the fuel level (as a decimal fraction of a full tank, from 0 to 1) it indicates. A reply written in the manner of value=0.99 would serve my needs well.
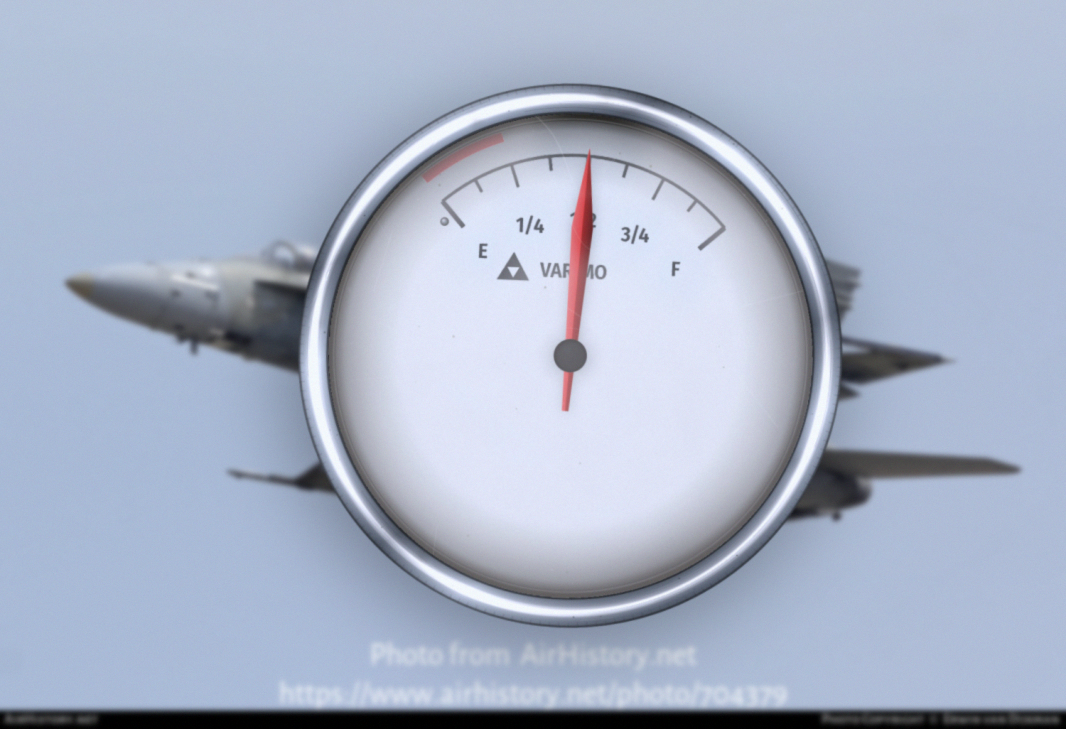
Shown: value=0.5
